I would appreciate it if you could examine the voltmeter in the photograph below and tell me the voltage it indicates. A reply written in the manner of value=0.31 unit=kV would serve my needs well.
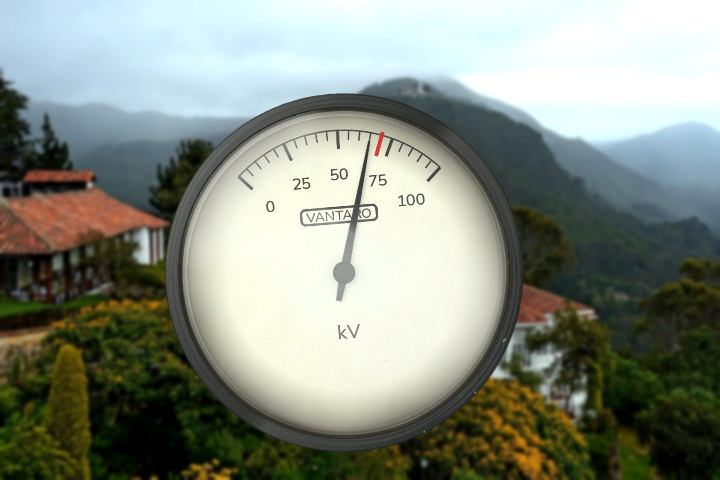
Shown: value=65 unit=kV
